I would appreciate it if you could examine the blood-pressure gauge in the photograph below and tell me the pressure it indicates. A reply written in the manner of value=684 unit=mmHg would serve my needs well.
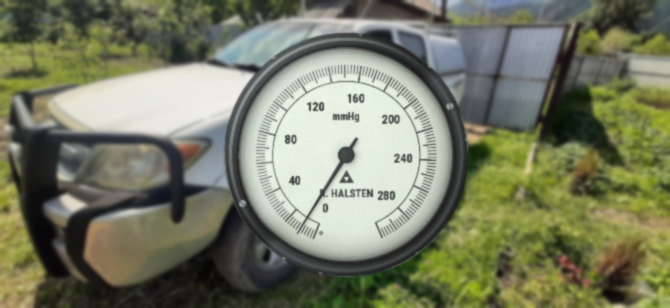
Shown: value=10 unit=mmHg
